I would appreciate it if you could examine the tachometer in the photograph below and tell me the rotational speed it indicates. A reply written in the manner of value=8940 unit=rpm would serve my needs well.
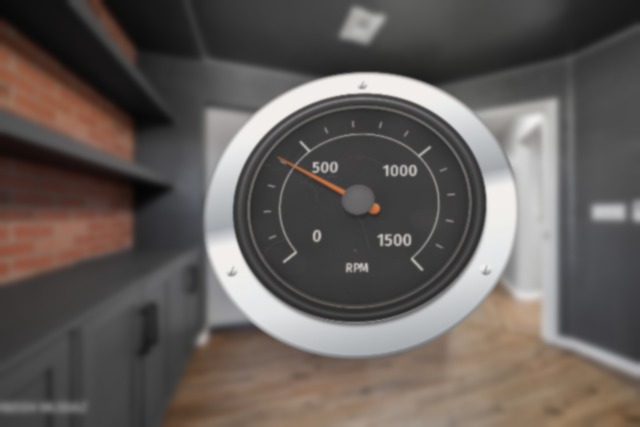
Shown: value=400 unit=rpm
